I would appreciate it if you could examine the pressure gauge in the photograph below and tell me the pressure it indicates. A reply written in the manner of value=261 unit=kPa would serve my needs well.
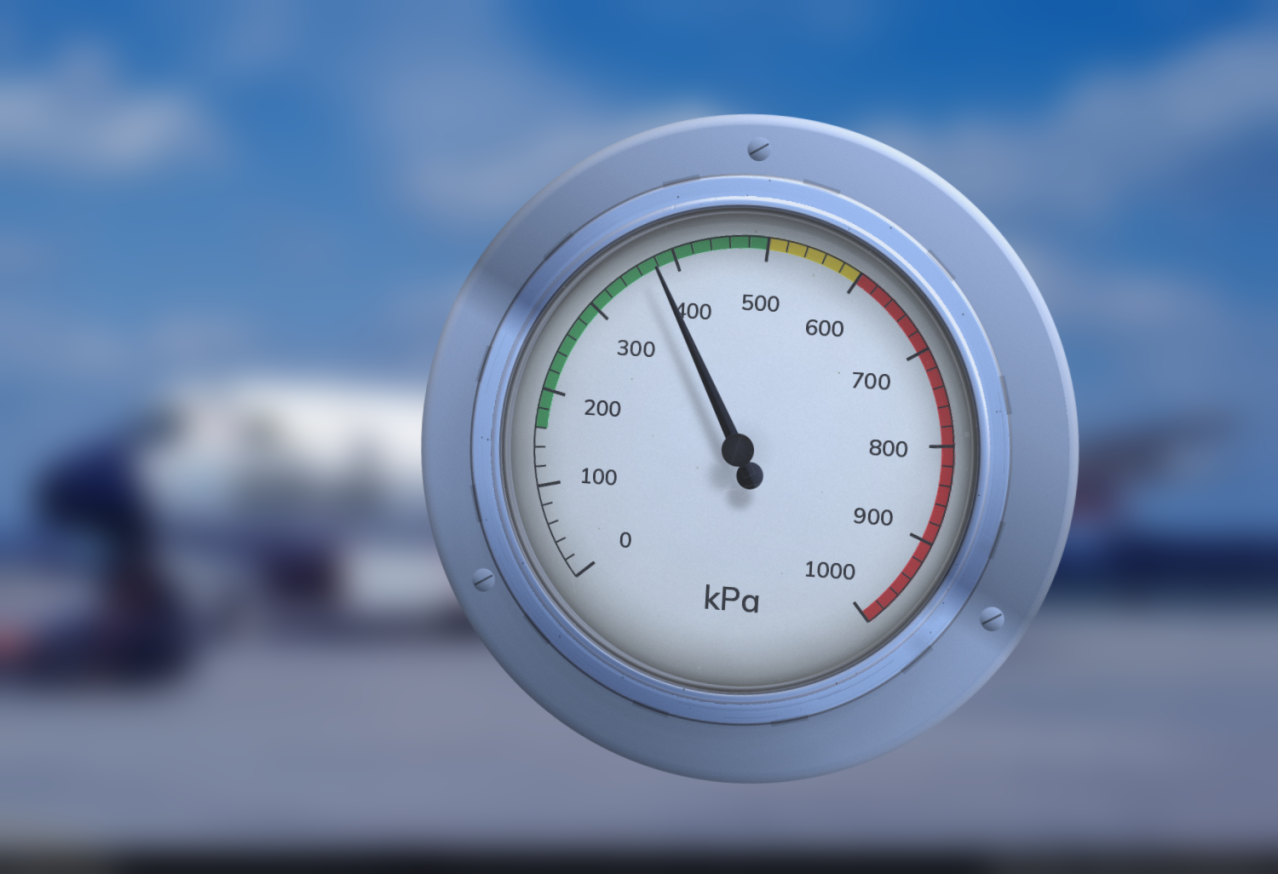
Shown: value=380 unit=kPa
